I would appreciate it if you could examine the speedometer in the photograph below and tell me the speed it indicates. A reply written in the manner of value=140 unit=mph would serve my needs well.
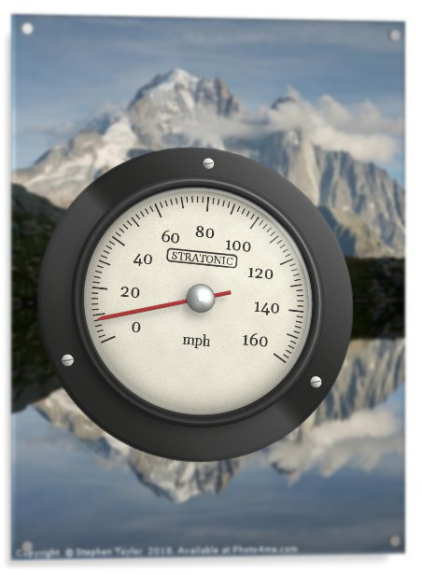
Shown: value=8 unit=mph
